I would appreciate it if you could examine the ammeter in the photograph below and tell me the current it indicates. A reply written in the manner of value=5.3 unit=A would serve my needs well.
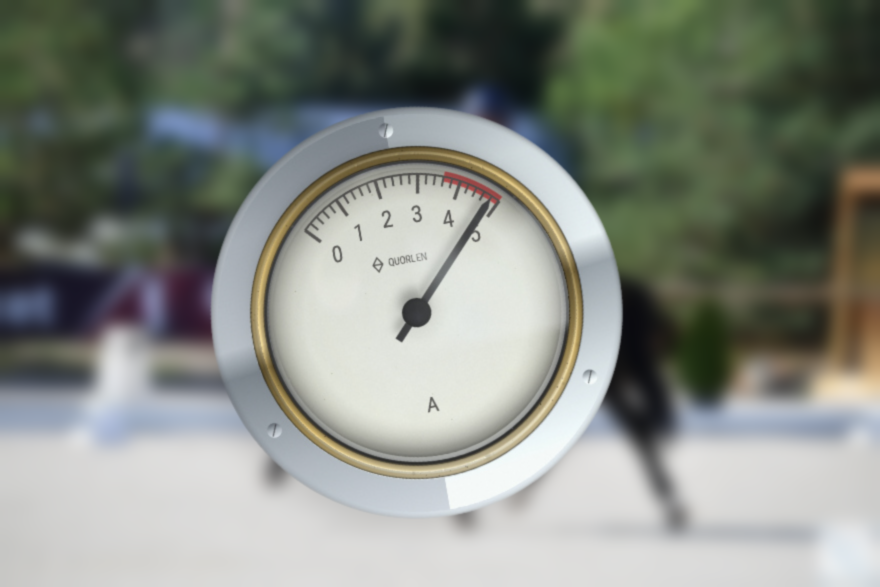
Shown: value=4.8 unit=A
